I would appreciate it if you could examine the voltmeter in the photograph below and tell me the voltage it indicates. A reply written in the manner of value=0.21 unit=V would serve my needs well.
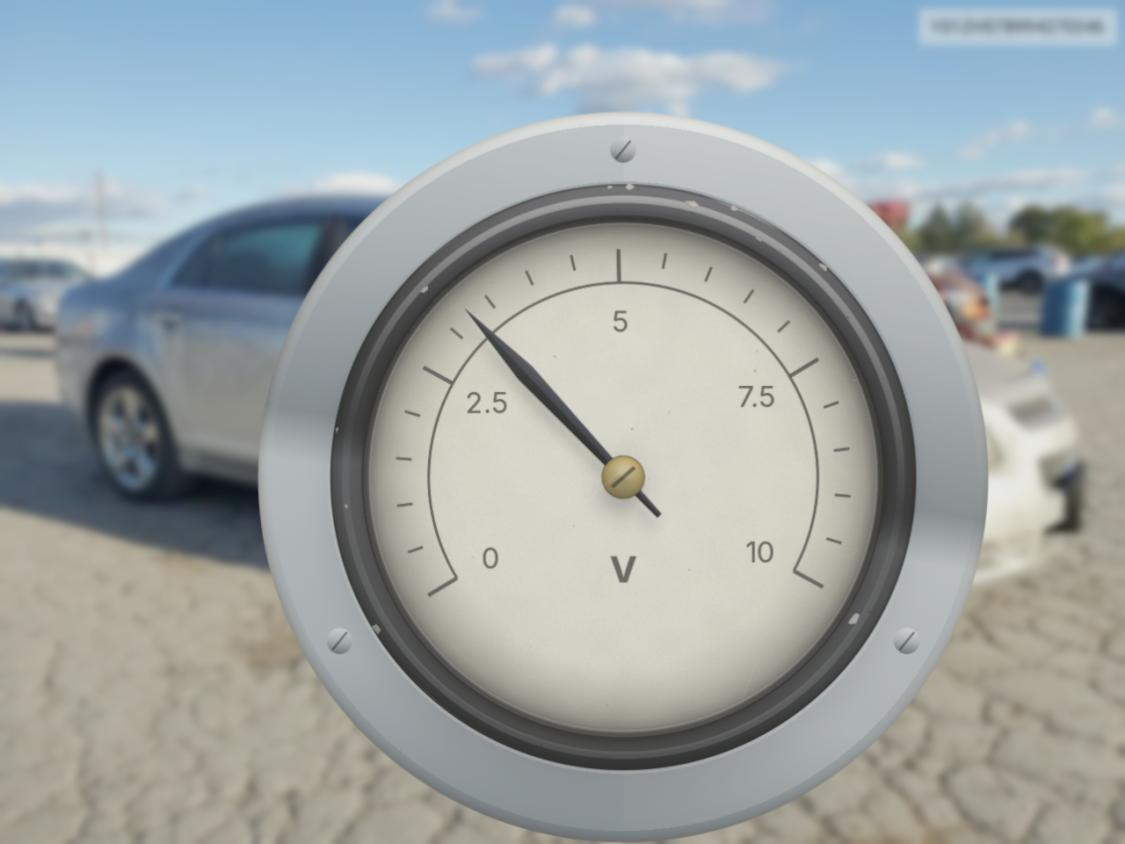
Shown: value=3.25 unit=V
